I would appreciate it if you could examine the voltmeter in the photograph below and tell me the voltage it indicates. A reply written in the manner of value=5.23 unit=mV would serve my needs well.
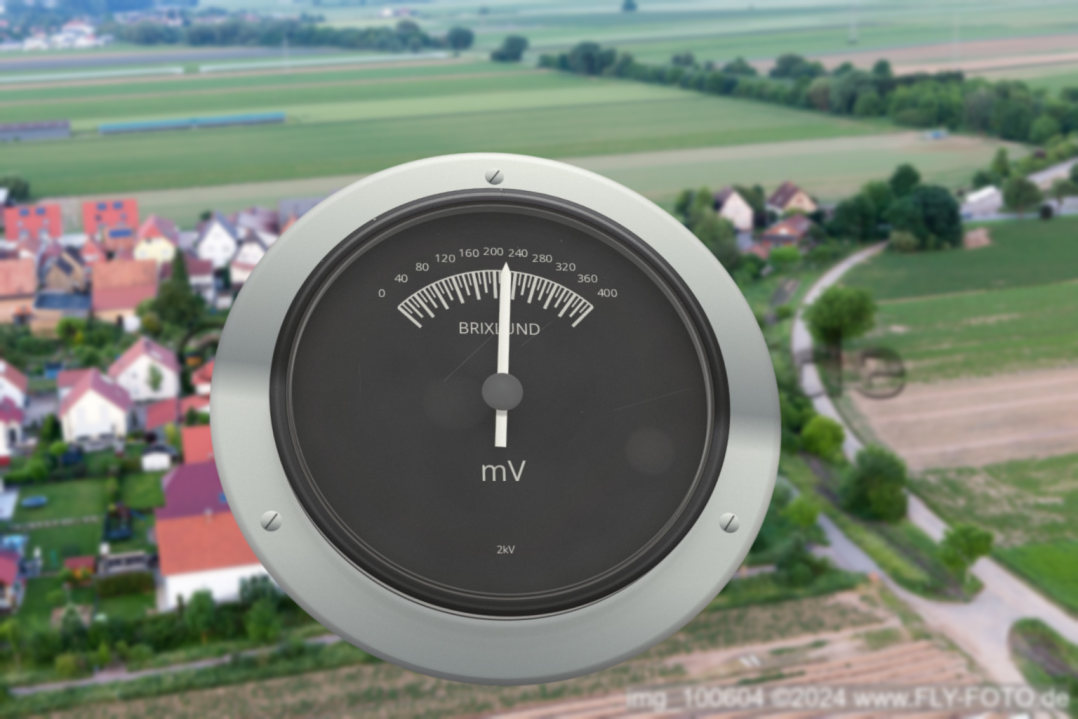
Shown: value=220 unit=mV
